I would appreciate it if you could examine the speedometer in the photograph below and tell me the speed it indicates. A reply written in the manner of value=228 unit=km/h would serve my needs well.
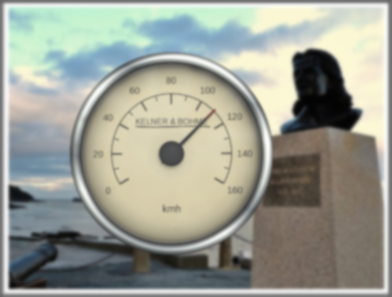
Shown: value=110 unit=km/h
